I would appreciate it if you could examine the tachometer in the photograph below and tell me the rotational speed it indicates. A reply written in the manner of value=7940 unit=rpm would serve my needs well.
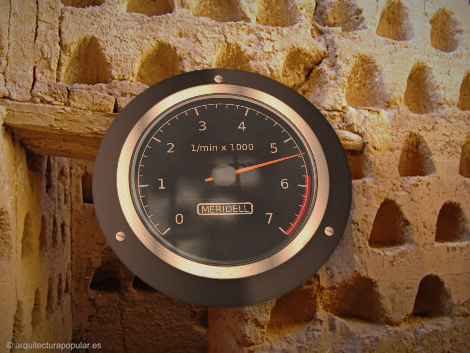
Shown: value=5400 unit=rpm
